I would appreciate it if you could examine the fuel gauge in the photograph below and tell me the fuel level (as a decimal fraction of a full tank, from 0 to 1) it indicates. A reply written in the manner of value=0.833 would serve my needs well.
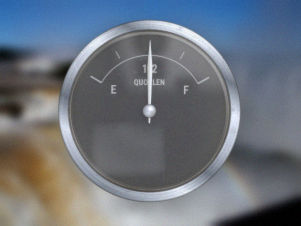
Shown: value=0.5
